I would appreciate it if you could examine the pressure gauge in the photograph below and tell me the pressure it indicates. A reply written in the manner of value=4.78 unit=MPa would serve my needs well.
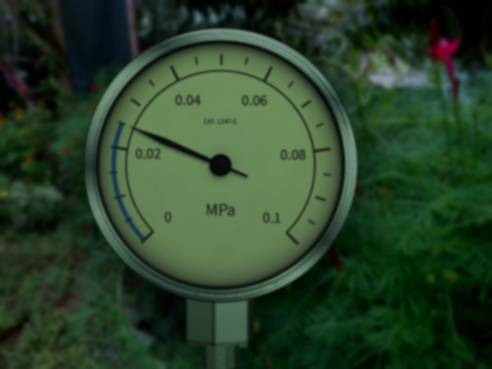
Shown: value=0.025 unit=MPa
